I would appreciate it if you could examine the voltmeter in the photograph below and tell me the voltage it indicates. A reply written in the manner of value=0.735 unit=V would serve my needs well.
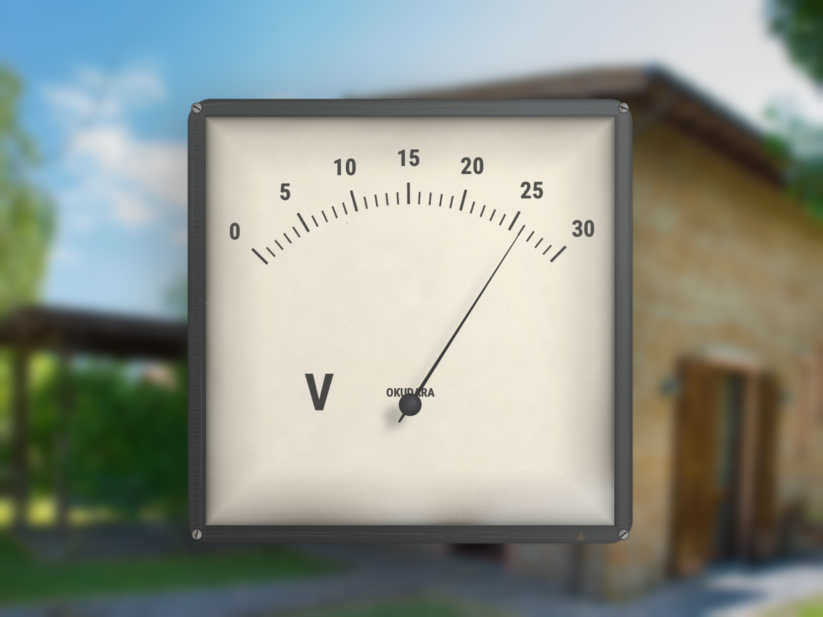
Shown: value=26 unit=V
